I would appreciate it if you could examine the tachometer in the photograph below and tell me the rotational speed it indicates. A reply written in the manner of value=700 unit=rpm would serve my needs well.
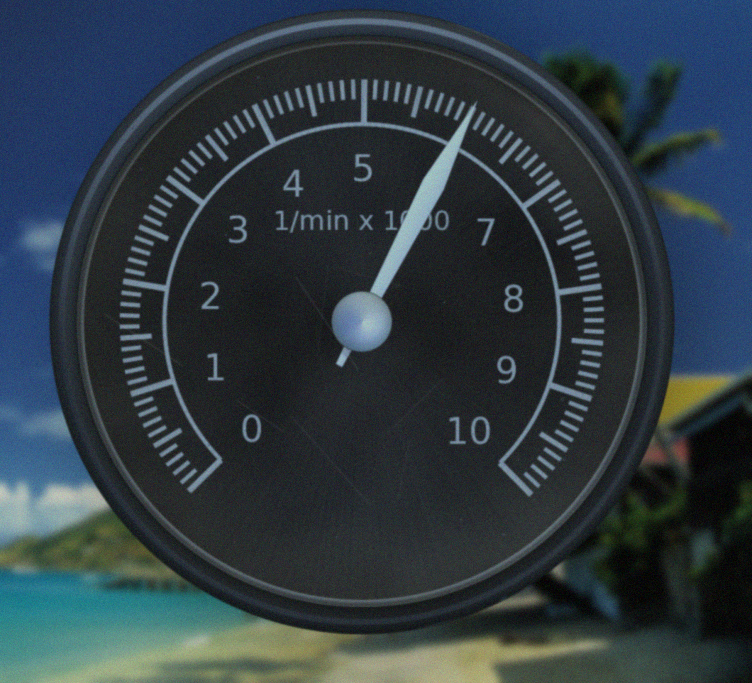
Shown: value=6000 unit=rpm
